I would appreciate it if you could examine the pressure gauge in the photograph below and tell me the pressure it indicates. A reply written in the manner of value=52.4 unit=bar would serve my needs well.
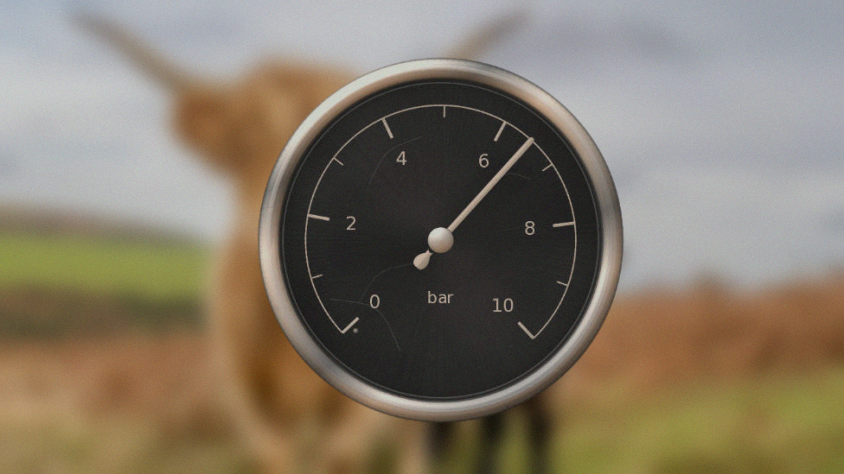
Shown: value=6.5 unit=bar
